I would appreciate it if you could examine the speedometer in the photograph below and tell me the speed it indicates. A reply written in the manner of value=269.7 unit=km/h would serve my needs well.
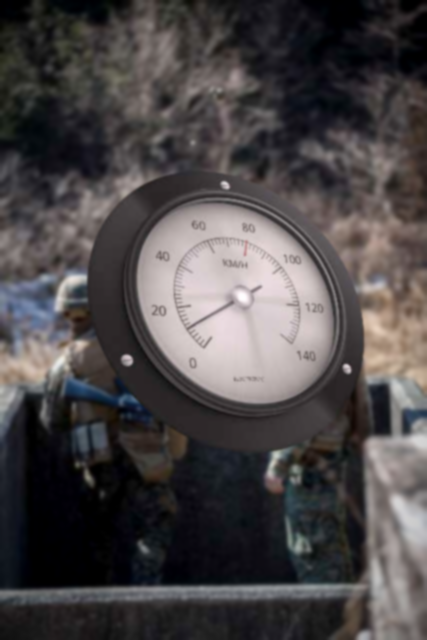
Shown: value=10 unit=km/h
